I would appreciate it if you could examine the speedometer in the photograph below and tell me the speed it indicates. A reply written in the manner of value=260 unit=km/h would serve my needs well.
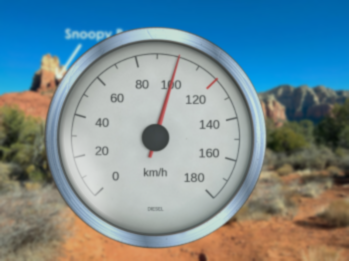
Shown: value=100 unit=km/h
